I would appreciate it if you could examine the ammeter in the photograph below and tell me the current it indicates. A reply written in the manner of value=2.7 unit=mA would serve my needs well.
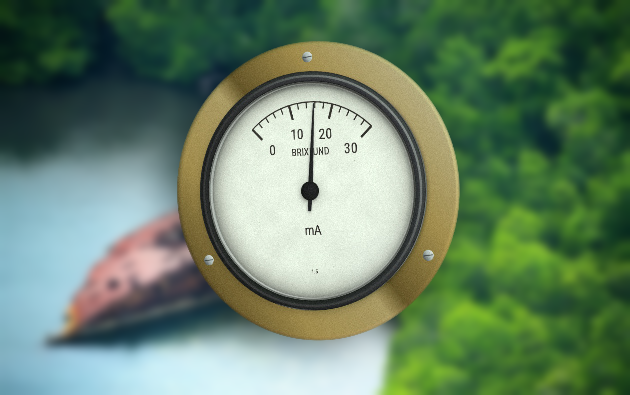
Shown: value=16 unit=mA
